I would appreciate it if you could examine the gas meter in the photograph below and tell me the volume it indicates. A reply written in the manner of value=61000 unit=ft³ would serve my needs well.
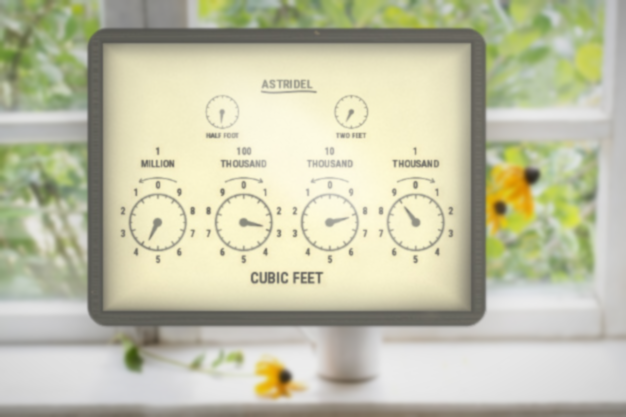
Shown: value=427900 unit=ft³
